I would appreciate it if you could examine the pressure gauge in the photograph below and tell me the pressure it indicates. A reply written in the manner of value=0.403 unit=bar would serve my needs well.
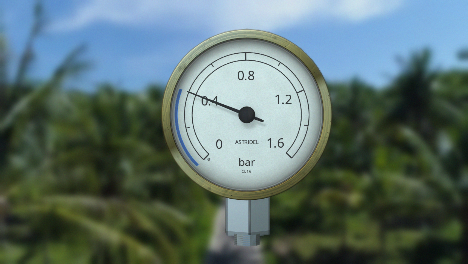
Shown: value=0.4 unit=bar
